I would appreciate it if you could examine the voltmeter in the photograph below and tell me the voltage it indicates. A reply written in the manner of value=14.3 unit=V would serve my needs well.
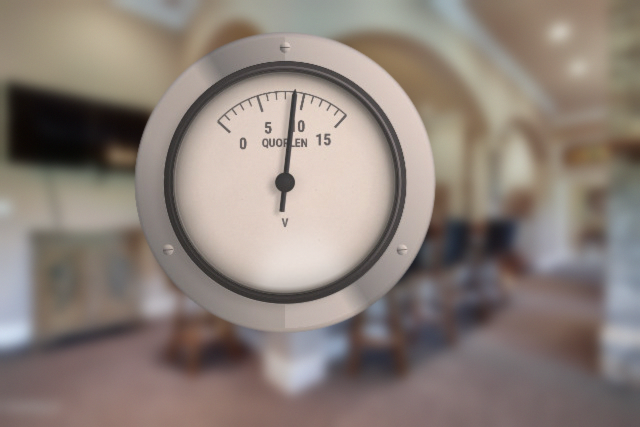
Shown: value=9 unit=V
